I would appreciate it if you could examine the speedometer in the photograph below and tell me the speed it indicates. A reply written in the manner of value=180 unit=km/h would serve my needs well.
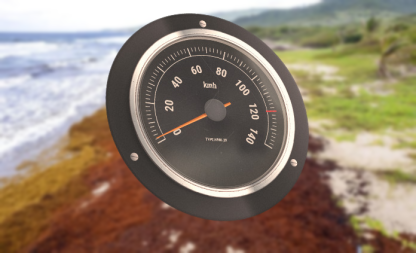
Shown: value=2 unit=km/h
